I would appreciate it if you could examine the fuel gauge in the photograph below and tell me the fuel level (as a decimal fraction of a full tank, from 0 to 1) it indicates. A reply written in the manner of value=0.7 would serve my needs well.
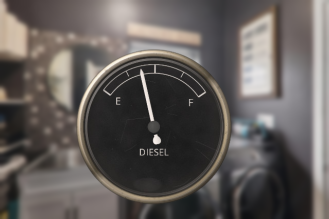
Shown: value=0.375
